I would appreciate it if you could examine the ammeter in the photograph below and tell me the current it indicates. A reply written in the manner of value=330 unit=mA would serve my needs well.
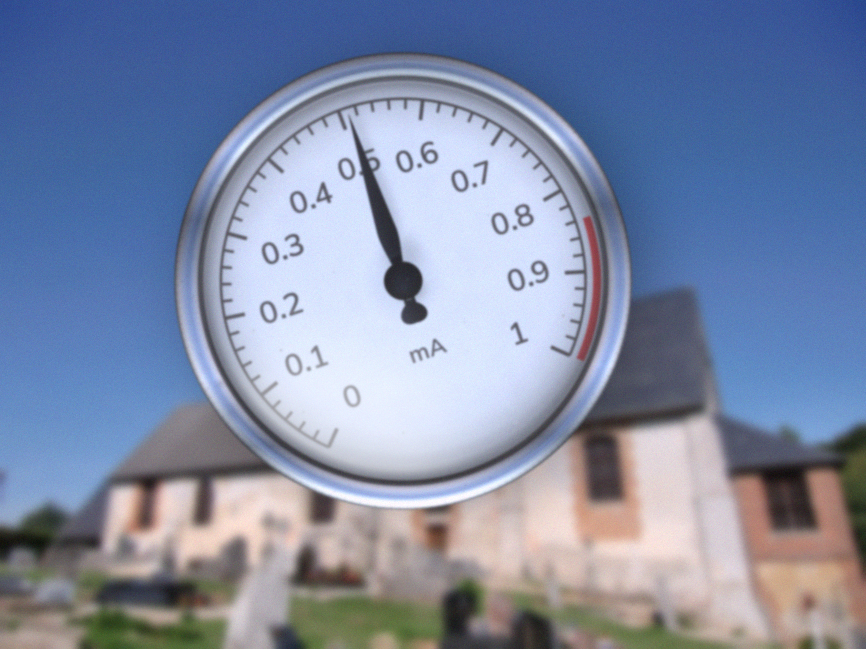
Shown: value=0.51 unit=mA
